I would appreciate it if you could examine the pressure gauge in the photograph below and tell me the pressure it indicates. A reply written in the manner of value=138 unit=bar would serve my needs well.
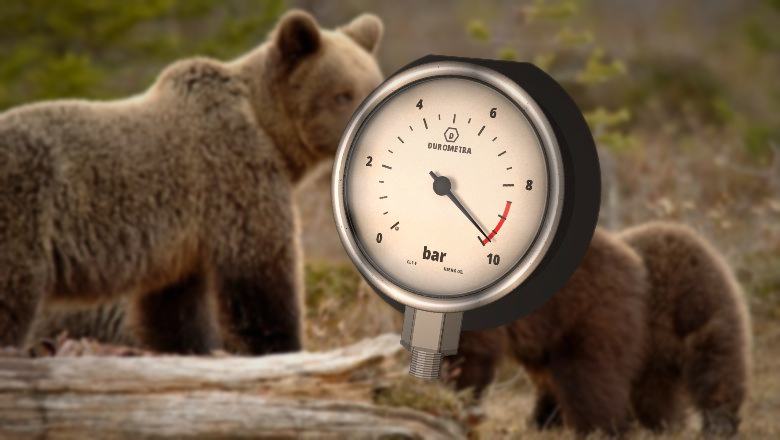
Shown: value=9.75 unit=bar
